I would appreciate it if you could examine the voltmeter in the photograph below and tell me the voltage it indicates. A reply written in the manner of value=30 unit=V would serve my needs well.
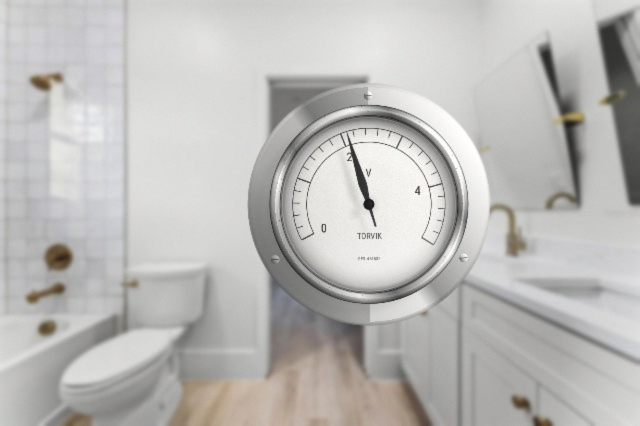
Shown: value=2.1 unit=V
